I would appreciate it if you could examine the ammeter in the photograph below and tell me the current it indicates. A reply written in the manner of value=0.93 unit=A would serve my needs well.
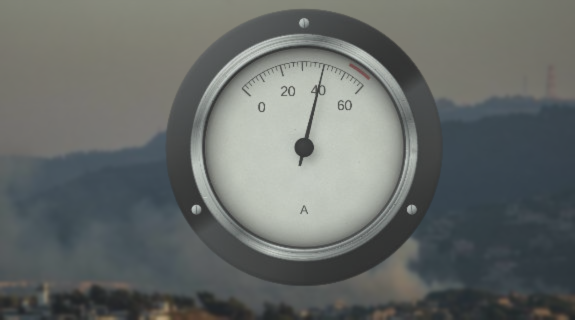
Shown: value=40 unit=A
